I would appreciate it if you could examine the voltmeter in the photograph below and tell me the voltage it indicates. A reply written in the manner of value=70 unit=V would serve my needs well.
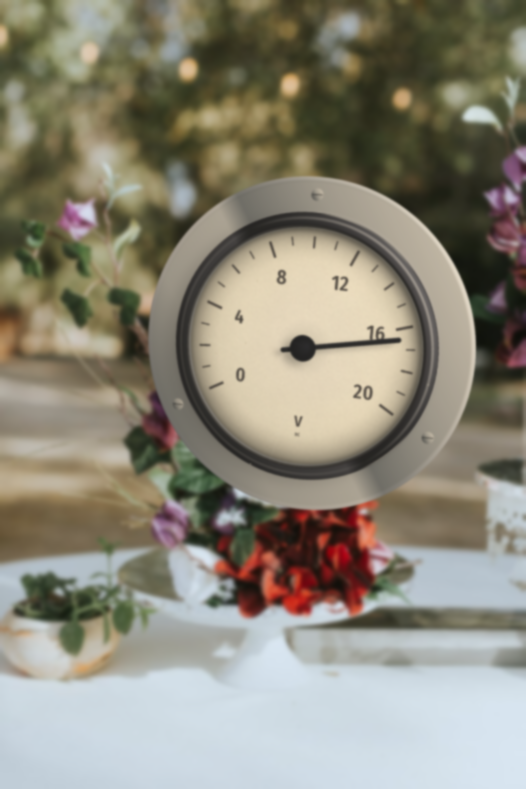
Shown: value=16.5 unit=V
